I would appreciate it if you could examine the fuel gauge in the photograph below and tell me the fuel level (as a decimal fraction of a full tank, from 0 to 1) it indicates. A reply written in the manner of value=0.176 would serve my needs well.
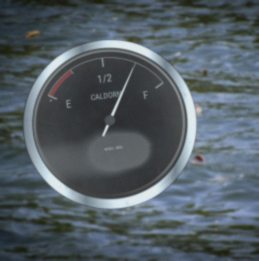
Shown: value=0.75
